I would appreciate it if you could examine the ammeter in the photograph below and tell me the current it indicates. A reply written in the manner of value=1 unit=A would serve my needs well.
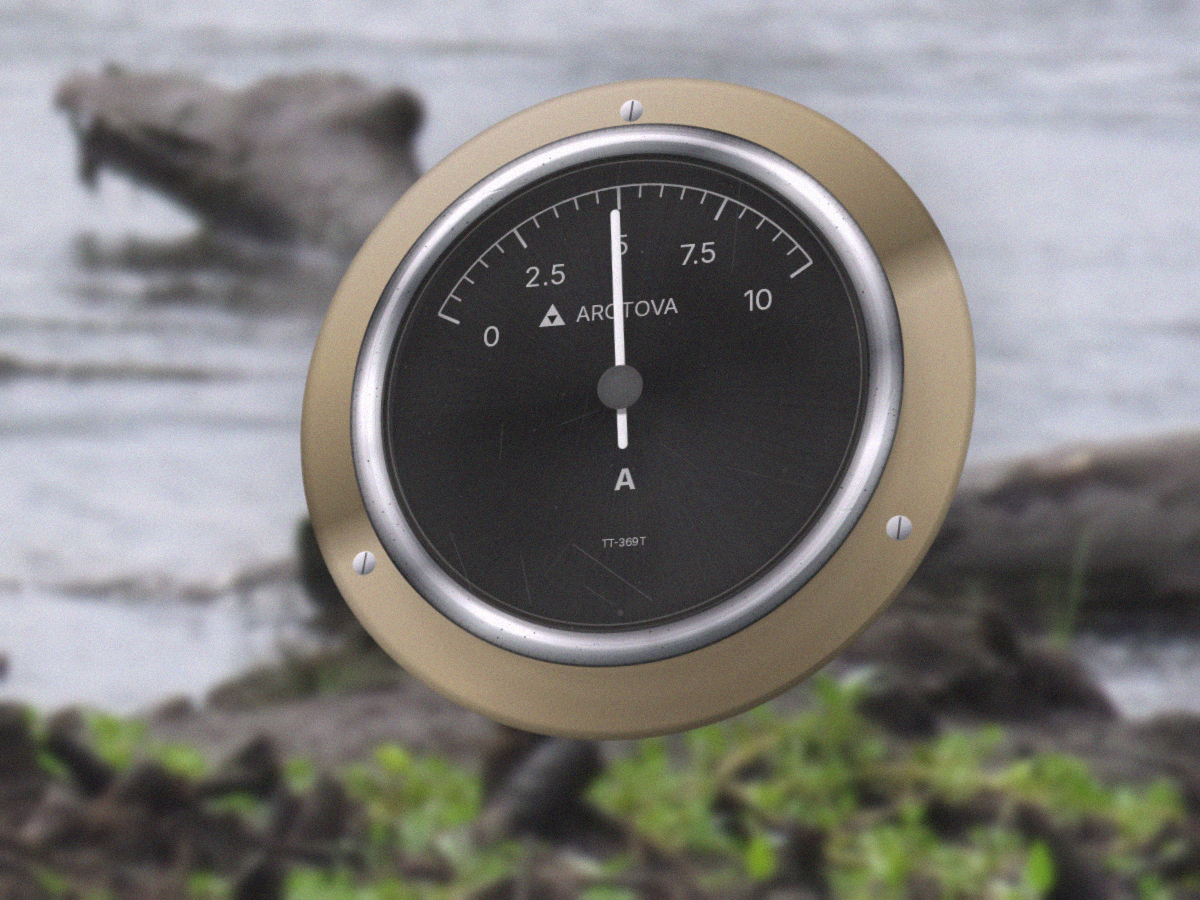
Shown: value=5 unit=A
